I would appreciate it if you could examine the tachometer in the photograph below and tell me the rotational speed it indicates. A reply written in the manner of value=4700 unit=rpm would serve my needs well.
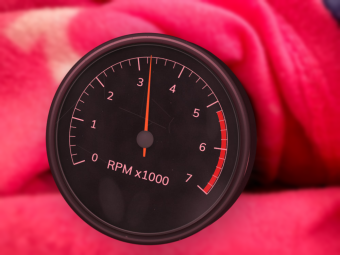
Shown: value=3300 unit=rpm
